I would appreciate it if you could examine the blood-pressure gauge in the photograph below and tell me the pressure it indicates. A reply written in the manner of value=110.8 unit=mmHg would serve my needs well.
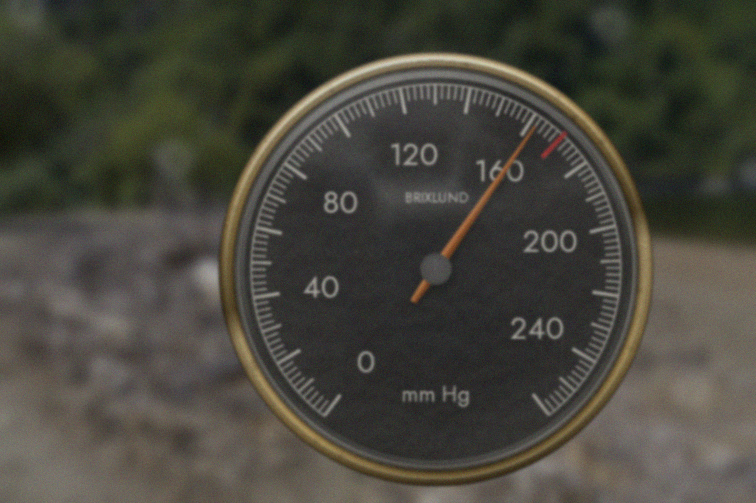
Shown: value=162 unit=mmHg
